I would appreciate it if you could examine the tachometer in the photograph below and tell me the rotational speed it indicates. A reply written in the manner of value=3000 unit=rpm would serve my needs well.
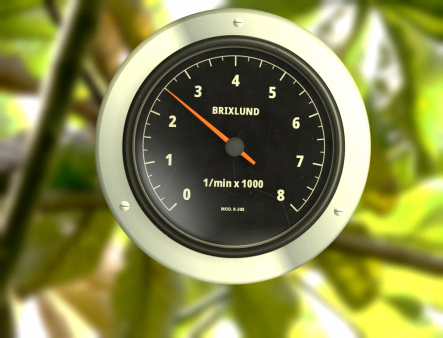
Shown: value=2500 unit=rpm
